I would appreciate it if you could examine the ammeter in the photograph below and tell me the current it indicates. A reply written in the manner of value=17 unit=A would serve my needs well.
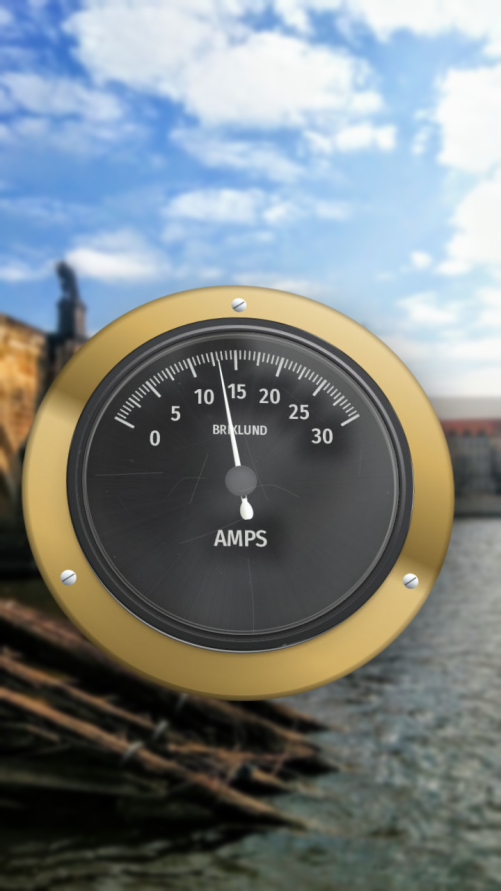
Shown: value=13 unit=A
